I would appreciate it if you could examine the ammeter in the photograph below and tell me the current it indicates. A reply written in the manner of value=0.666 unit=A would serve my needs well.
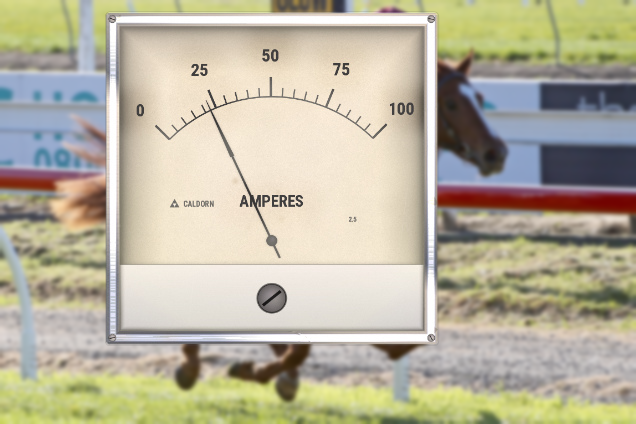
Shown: value=22.5 unit=A
